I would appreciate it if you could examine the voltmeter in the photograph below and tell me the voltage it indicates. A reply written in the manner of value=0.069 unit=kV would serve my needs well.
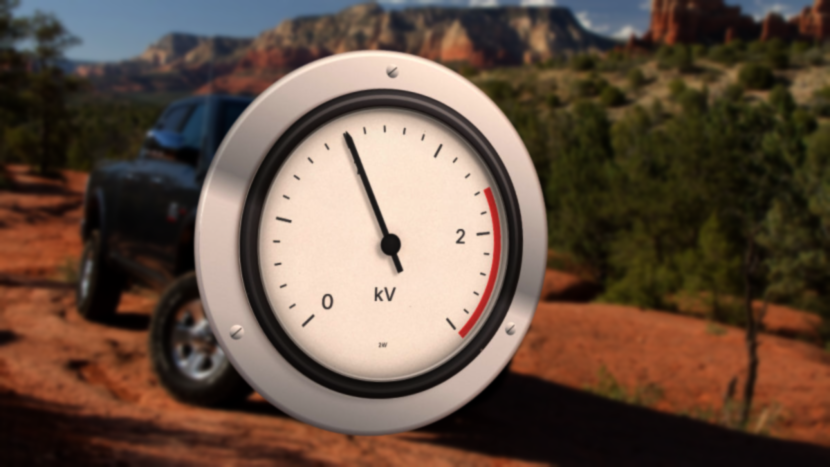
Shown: value=1 unit=kV
